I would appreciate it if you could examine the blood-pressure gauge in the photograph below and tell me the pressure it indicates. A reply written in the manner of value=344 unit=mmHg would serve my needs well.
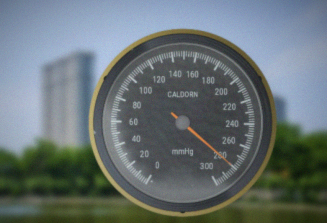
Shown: value=280 unit=mmHg
